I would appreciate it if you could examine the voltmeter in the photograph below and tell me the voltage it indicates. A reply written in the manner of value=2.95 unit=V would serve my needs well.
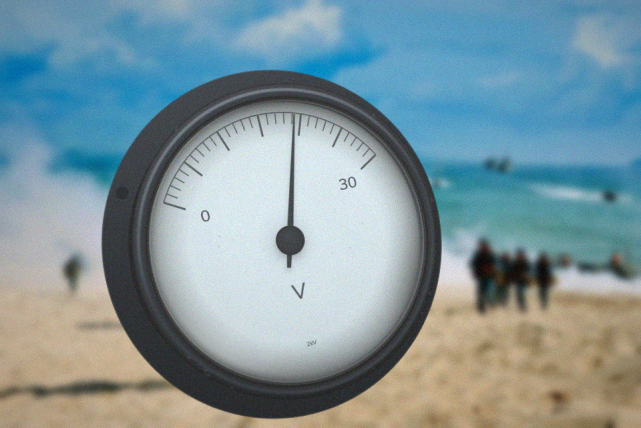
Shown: value=19 unit=V
